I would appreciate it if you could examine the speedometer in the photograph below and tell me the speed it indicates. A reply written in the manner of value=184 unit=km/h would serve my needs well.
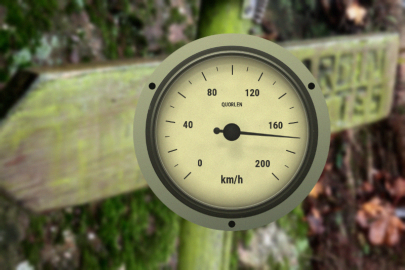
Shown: value=170 unit=km/h
